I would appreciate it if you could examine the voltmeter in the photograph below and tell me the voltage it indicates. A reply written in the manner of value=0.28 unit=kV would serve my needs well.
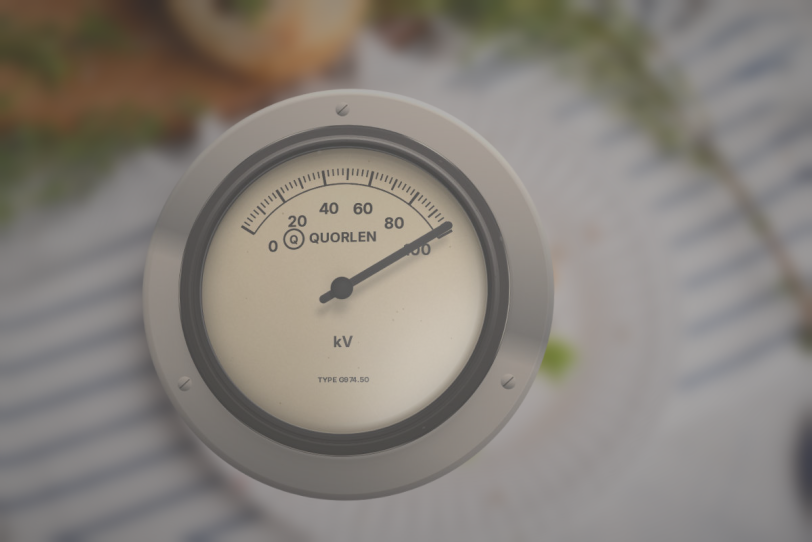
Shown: value=98 unit=kV
